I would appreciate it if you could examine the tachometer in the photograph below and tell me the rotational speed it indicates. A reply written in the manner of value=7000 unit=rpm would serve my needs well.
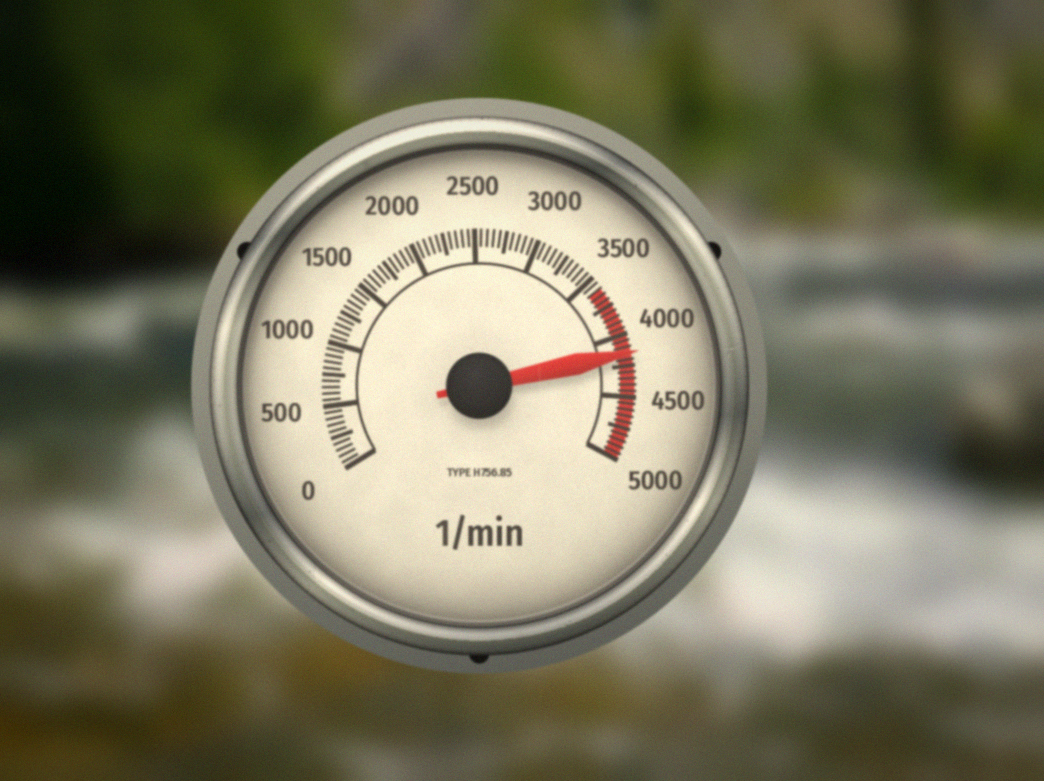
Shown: value=4150 unit=rpm
